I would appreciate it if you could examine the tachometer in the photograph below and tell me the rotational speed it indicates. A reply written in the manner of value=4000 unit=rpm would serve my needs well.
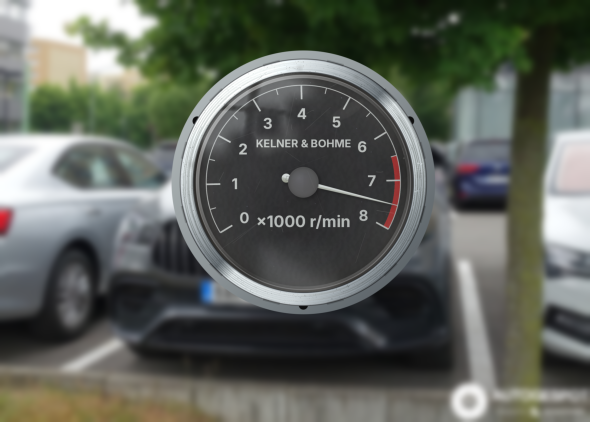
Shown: value=7500 unit=rpm
